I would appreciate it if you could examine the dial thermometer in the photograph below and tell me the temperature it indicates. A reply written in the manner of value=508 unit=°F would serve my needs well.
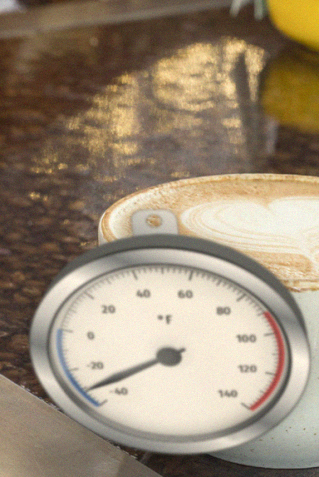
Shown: value=-30 unit=°F
